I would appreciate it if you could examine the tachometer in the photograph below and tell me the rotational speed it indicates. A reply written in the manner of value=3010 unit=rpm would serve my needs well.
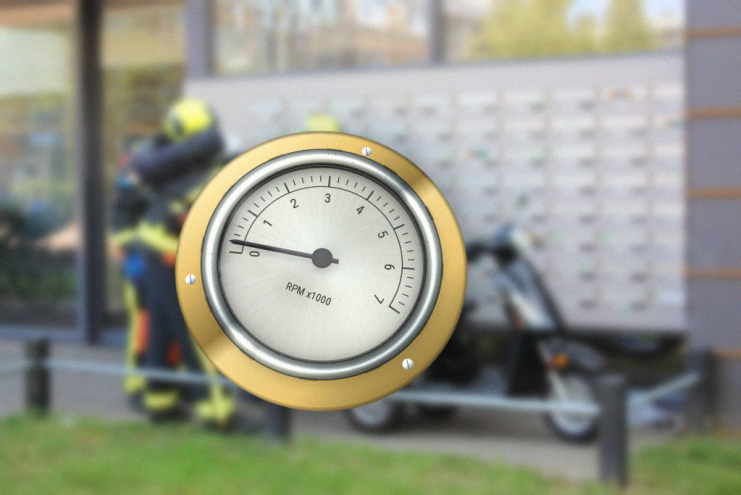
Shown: value=200 unit=rpm
